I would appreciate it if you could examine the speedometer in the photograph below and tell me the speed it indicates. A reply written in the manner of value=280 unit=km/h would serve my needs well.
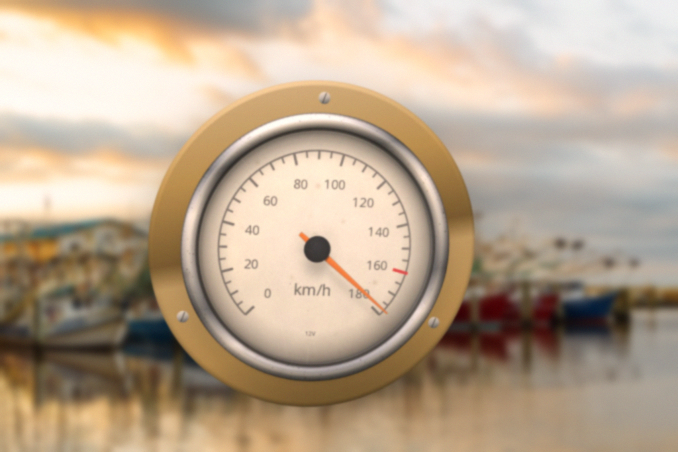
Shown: value=177.5 unit=km/h
